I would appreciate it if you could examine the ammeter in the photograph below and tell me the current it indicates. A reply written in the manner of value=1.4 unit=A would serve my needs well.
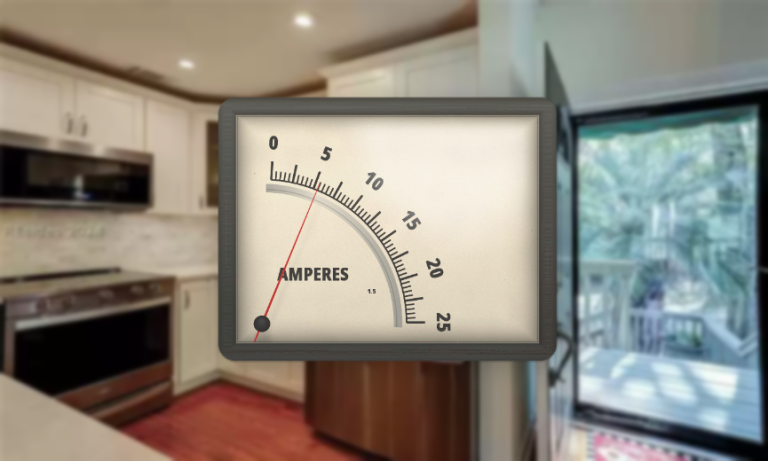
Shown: value=5.5 unit=A
